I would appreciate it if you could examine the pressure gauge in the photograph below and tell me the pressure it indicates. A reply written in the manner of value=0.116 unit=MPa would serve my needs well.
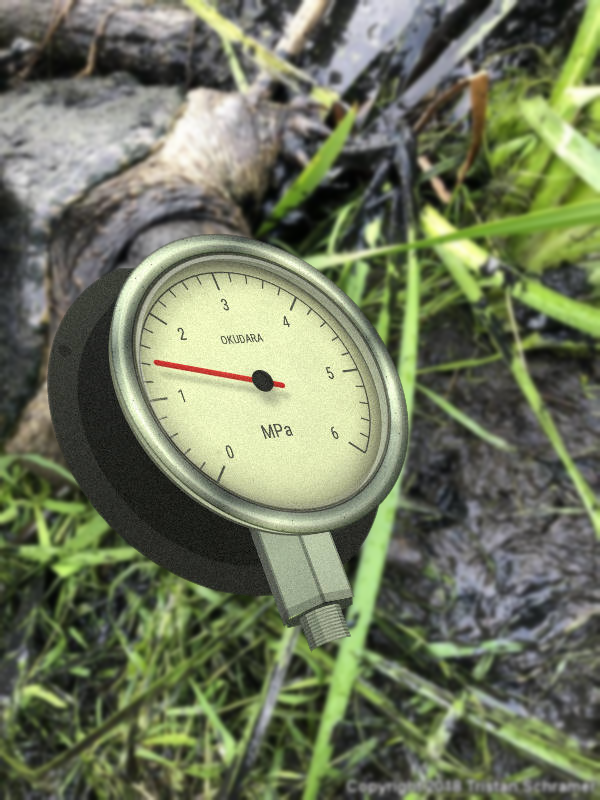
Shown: value=1.4 unit=MPa
